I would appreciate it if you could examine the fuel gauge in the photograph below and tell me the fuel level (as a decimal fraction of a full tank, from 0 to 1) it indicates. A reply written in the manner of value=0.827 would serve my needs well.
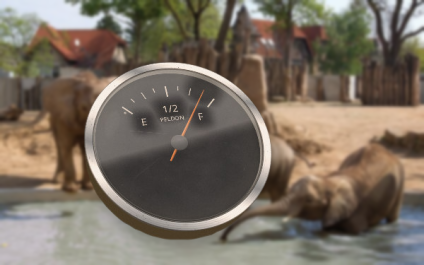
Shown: value=0.875
